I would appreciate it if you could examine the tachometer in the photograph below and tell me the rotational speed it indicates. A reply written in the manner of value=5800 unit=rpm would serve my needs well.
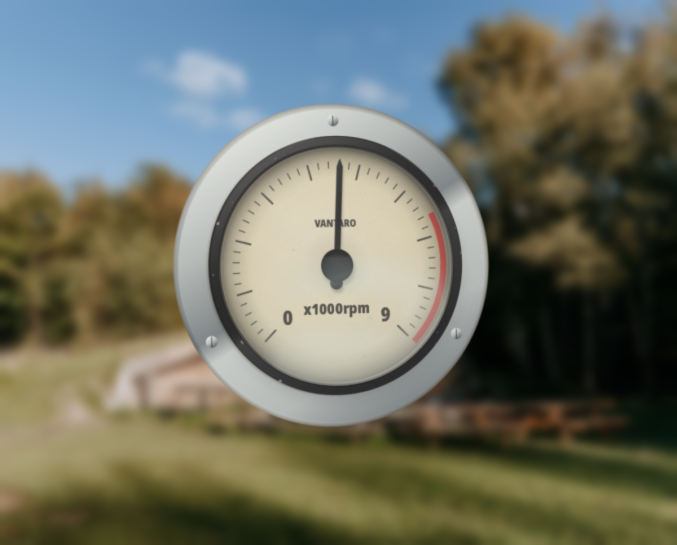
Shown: value=4600 unit=rpm
